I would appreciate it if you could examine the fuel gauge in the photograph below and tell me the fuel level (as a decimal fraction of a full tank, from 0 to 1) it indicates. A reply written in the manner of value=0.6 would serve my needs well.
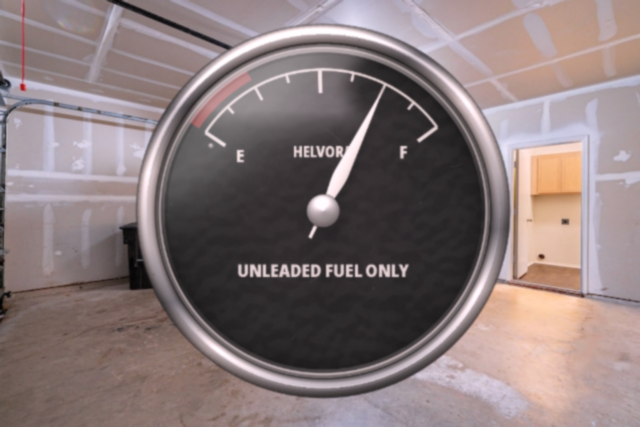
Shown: value=0.75
